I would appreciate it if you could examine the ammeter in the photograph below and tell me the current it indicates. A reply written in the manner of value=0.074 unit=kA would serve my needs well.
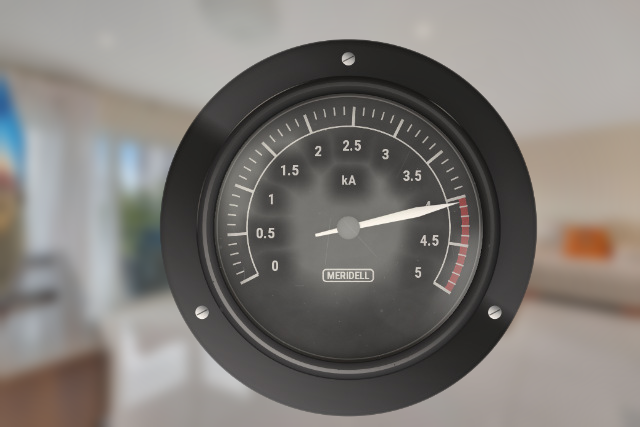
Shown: value=4.05 unit=kA
